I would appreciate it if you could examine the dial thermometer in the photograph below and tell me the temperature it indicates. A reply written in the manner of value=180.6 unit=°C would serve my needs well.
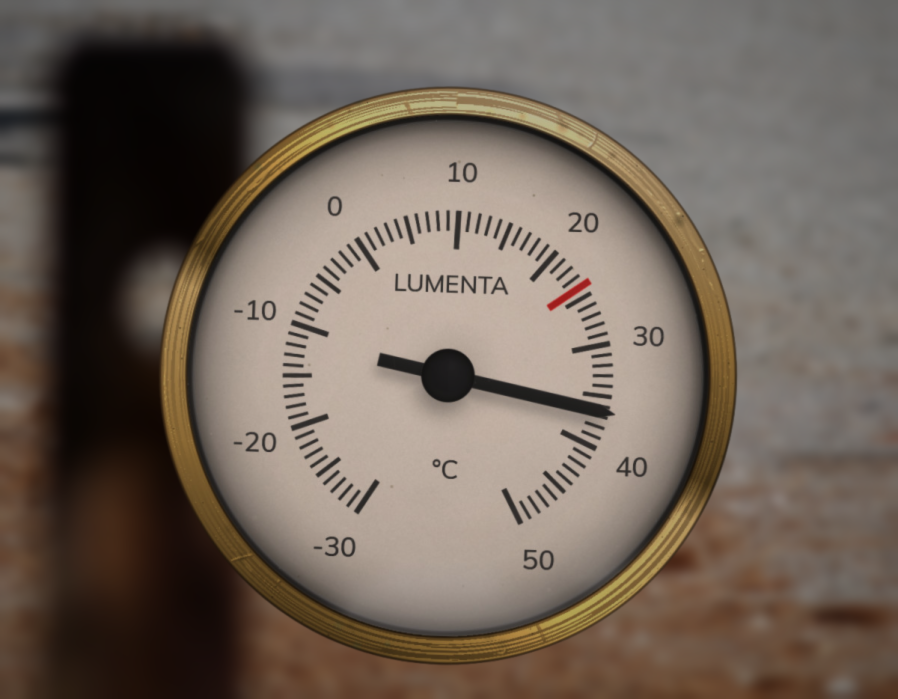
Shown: value=36.5 unit=°C
